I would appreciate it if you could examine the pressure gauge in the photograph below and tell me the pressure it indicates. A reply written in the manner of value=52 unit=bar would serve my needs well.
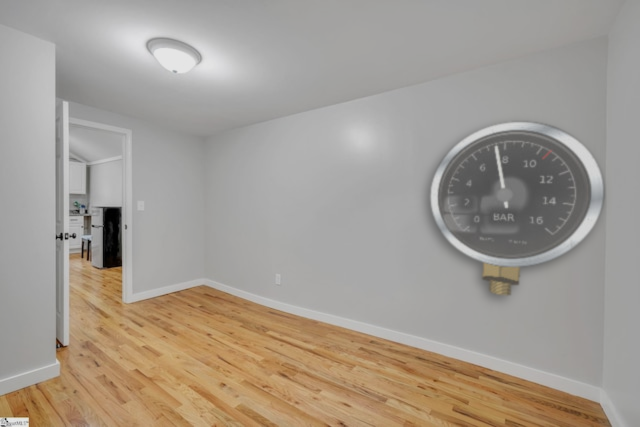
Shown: value=7.5 unit=bar
